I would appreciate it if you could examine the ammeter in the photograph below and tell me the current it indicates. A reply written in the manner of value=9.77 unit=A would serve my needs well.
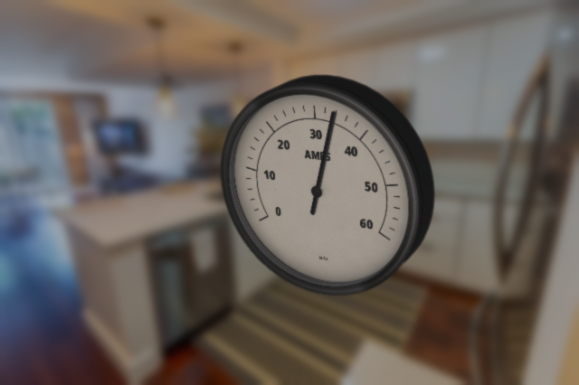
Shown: value=34 unit=A
